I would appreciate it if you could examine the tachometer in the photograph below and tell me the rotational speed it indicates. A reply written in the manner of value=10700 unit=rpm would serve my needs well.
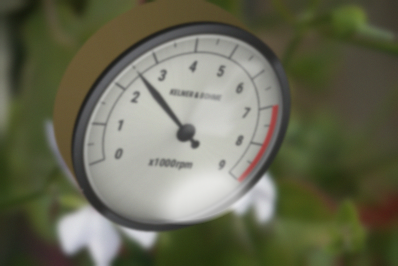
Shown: value=2500 unit=rpm
